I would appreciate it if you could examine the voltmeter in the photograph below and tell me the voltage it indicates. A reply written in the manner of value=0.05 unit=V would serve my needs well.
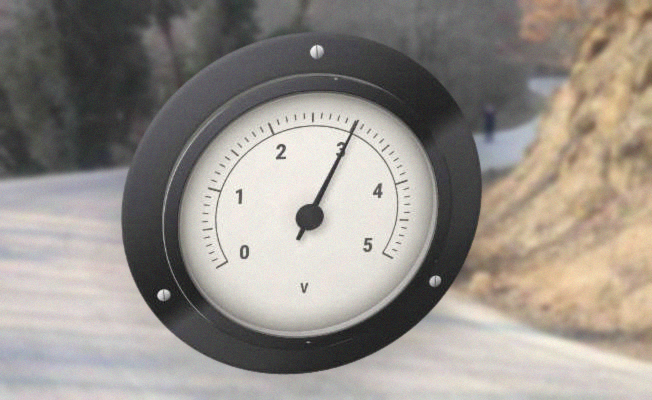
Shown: value=3 unit=V
